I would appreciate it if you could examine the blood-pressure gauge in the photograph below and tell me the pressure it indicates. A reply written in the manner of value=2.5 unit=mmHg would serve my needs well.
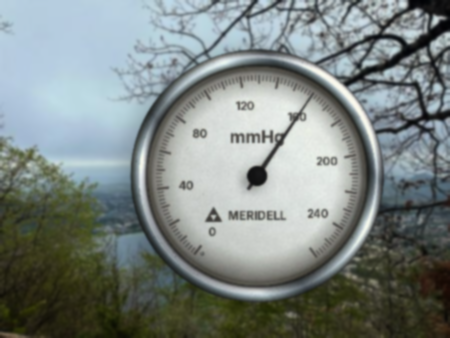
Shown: value=160 unit=mmHg
